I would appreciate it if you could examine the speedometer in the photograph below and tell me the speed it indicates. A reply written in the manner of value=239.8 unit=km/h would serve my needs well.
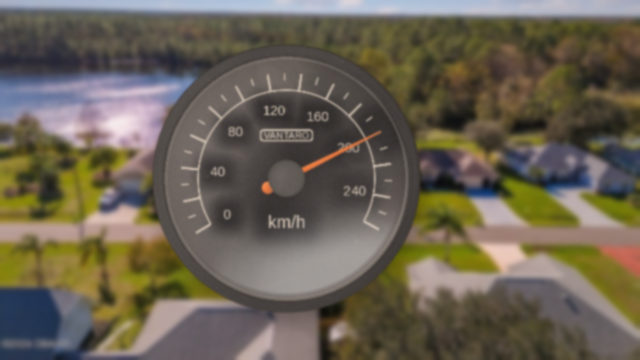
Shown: value=200 unit=km/h
